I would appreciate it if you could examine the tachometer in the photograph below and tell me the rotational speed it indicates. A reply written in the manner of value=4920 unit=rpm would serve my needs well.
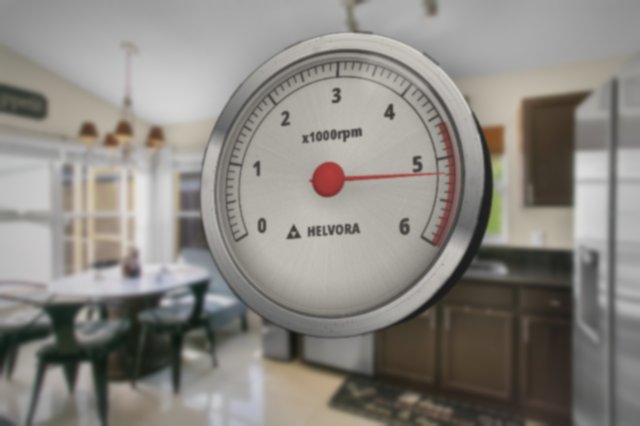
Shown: value=5200 unit=rpm
